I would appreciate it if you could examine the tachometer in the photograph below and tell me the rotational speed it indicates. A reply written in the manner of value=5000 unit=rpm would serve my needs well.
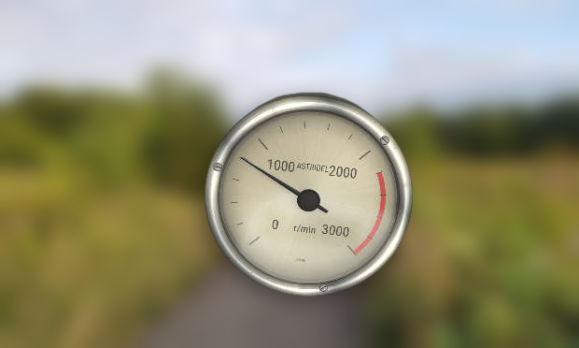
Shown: value=800 unit=rpm
